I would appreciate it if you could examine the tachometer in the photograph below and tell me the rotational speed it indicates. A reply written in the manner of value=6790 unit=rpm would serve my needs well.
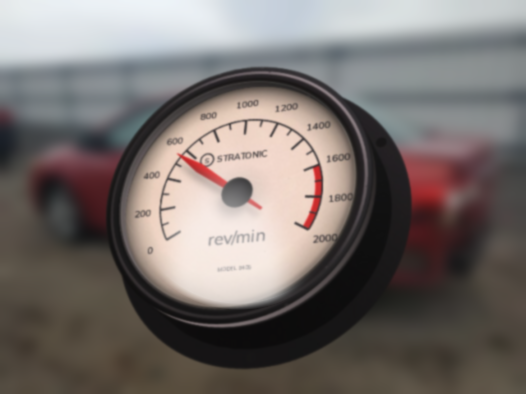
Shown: value=550 unit=rpm
